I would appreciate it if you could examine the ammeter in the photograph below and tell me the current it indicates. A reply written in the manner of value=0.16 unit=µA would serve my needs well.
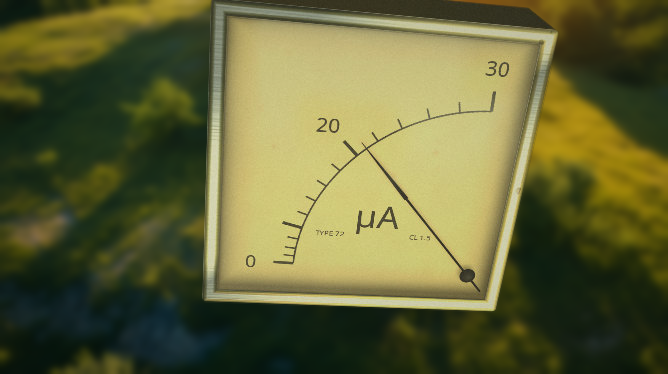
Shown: value=21 unit=µA
